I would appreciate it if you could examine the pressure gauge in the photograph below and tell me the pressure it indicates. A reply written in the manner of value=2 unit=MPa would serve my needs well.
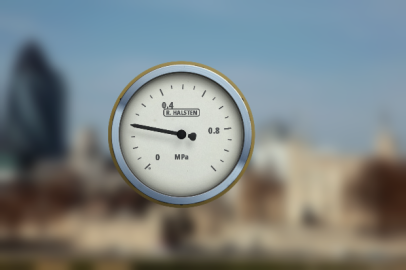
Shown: value=0.2 unit=MPa
